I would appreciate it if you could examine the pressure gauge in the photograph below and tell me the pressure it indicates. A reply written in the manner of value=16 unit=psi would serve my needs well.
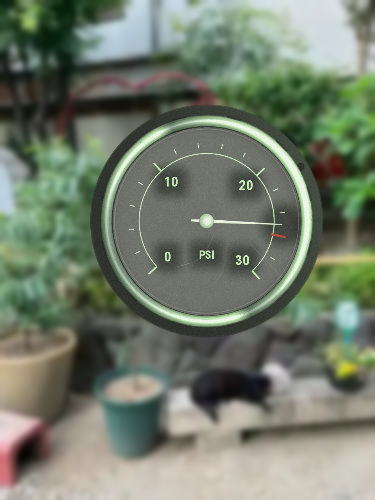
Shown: value=25 unit=psi
